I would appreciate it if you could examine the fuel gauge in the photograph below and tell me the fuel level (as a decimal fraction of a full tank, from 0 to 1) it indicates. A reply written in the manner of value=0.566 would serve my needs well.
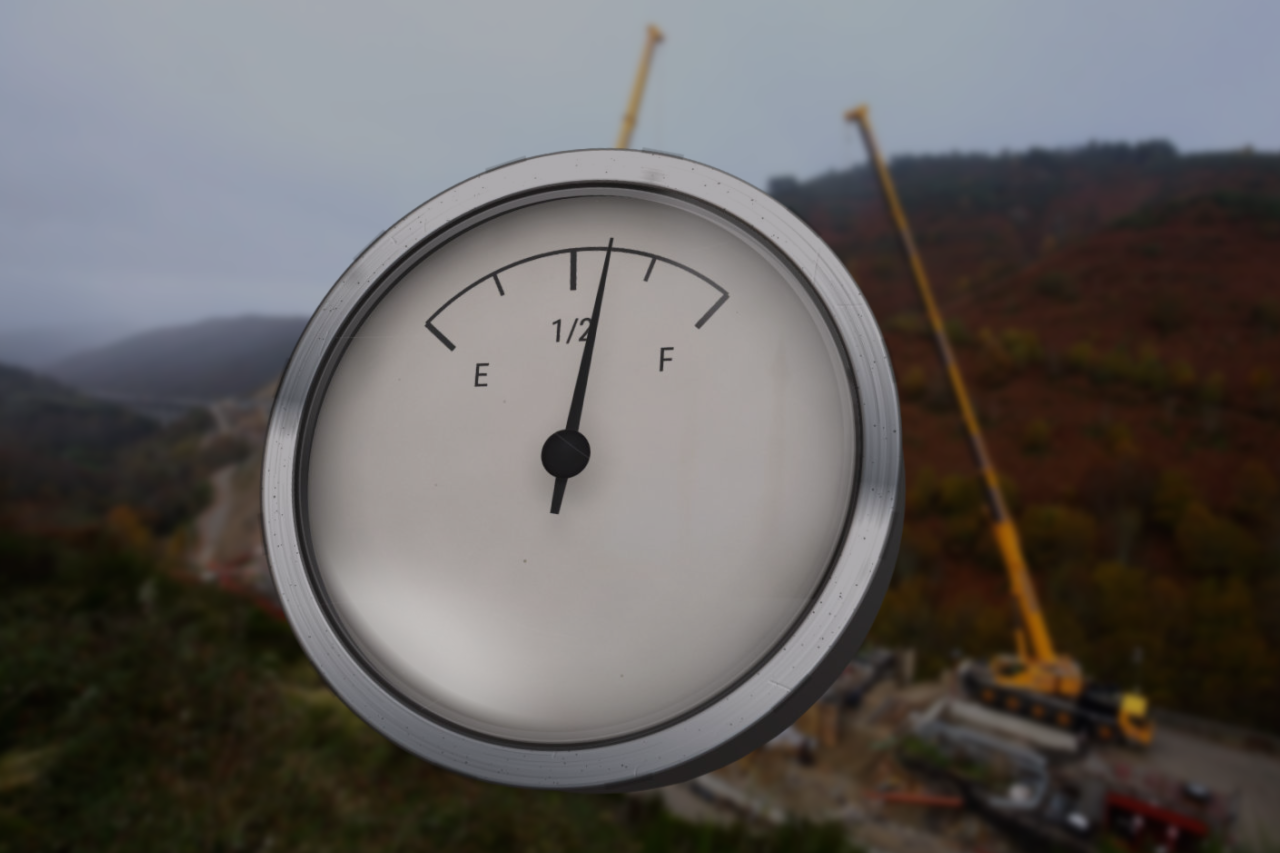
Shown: value=0.625
